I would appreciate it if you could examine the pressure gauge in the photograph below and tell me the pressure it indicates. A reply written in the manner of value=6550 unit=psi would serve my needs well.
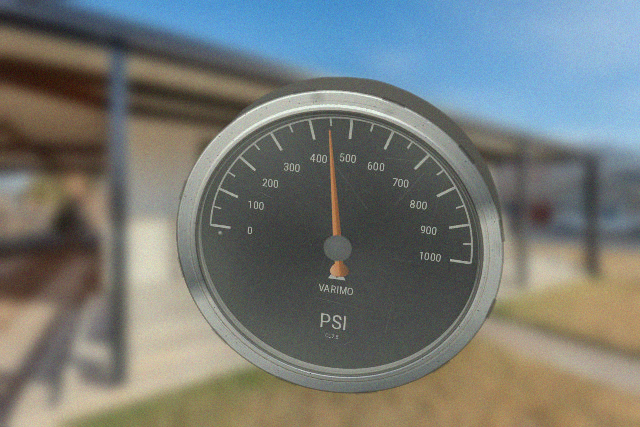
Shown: value=450 unit=psi
